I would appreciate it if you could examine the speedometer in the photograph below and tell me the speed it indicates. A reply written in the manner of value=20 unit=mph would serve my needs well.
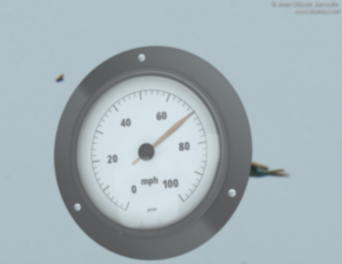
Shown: value=70 unit=mph
